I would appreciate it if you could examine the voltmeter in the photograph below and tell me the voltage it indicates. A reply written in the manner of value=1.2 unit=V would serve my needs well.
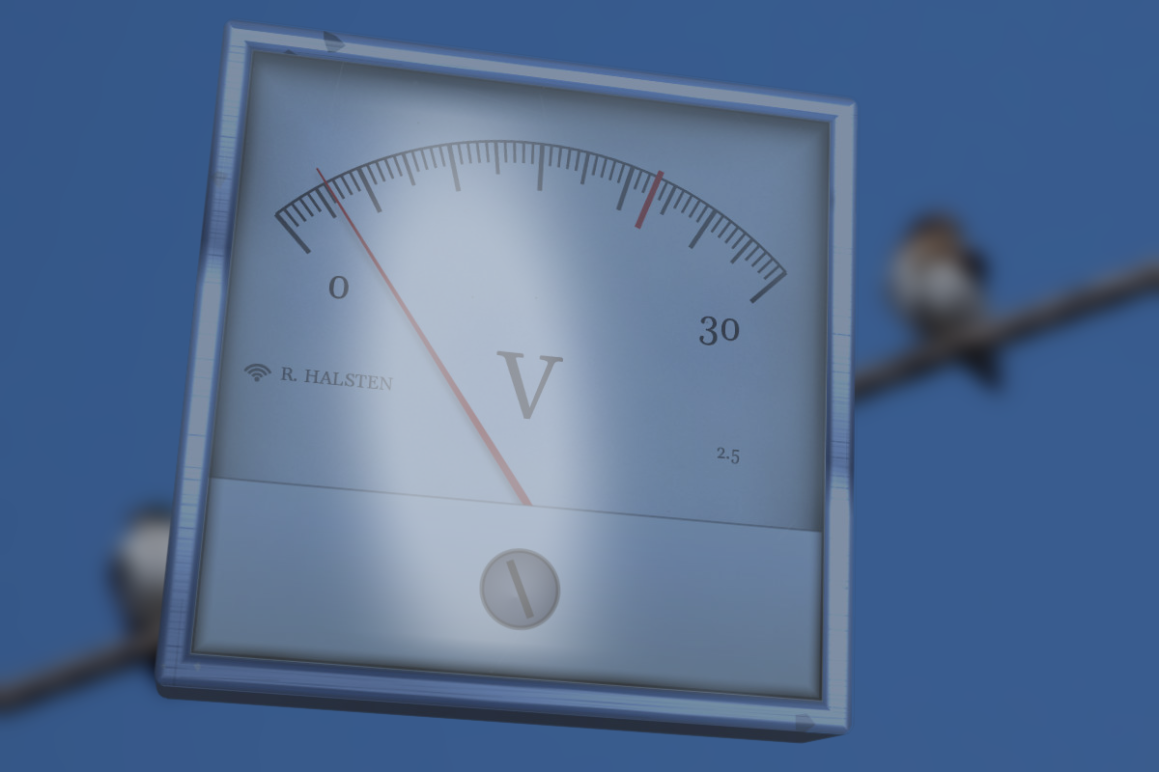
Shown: value=3 unit=V
